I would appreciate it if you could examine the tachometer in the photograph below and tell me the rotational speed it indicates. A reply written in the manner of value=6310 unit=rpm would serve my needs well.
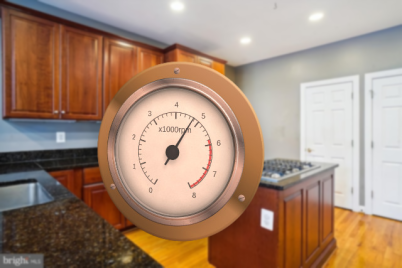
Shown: value=4800 unit=rpm
